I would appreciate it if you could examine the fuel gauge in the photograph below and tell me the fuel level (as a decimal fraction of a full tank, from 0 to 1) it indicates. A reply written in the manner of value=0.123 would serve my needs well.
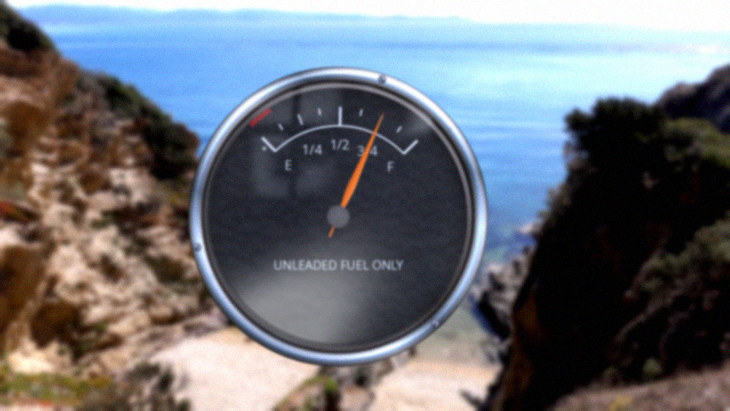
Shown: value=0.75
